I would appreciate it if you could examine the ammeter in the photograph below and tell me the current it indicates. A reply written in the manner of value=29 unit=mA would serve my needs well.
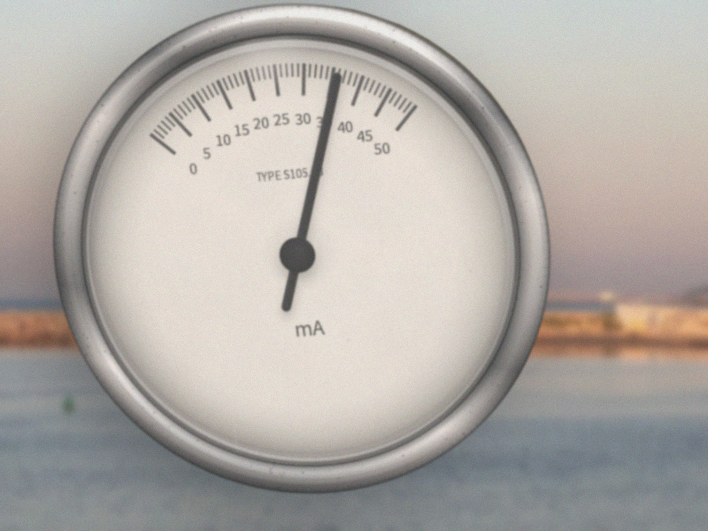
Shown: value=36 unit=mA
